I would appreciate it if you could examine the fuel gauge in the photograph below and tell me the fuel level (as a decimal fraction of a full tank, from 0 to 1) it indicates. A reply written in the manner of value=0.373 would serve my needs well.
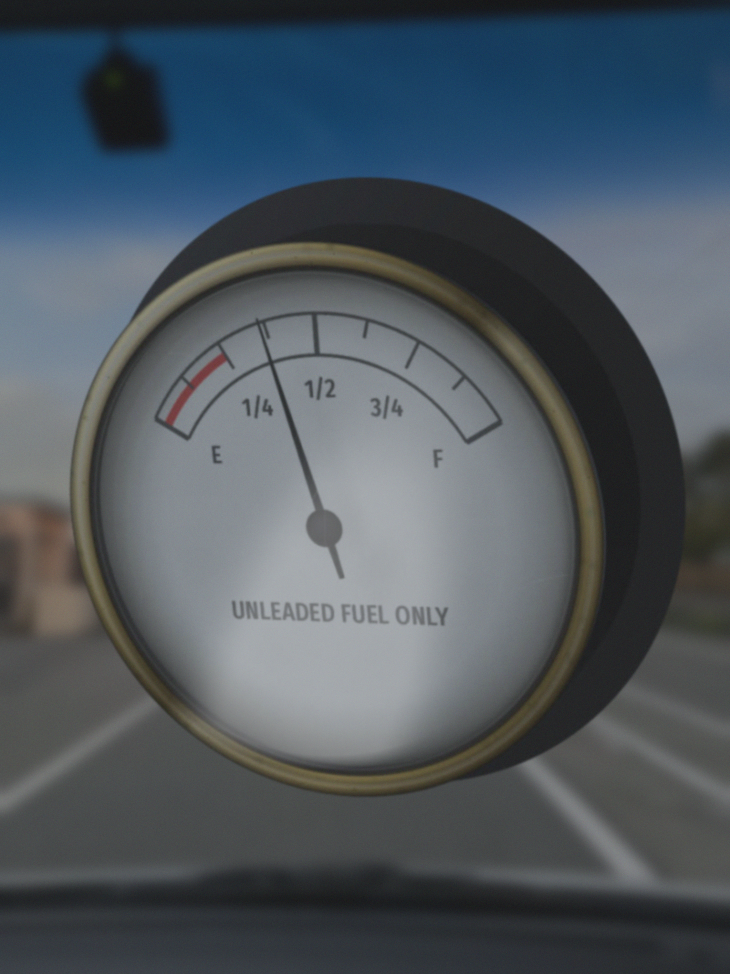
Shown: value=0.375
